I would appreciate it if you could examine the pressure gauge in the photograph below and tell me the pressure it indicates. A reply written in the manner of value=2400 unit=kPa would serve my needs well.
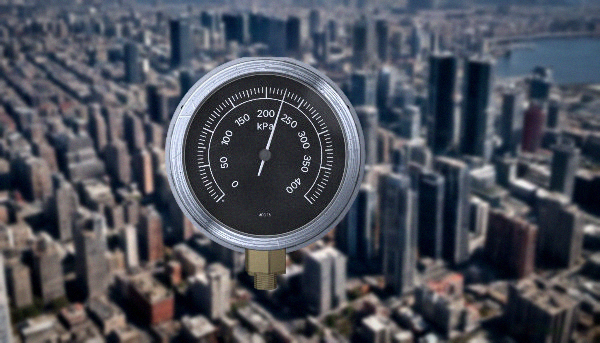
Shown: value=225 unit=kPa
